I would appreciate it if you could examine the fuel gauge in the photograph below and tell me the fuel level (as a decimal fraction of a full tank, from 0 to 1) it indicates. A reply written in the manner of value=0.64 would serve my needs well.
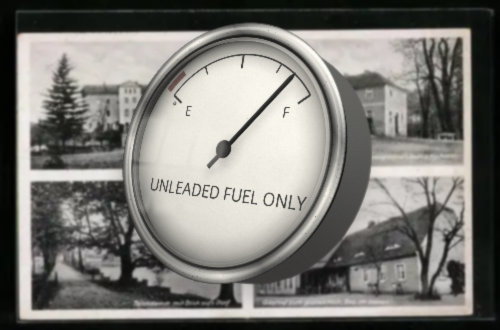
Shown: value=0.875
